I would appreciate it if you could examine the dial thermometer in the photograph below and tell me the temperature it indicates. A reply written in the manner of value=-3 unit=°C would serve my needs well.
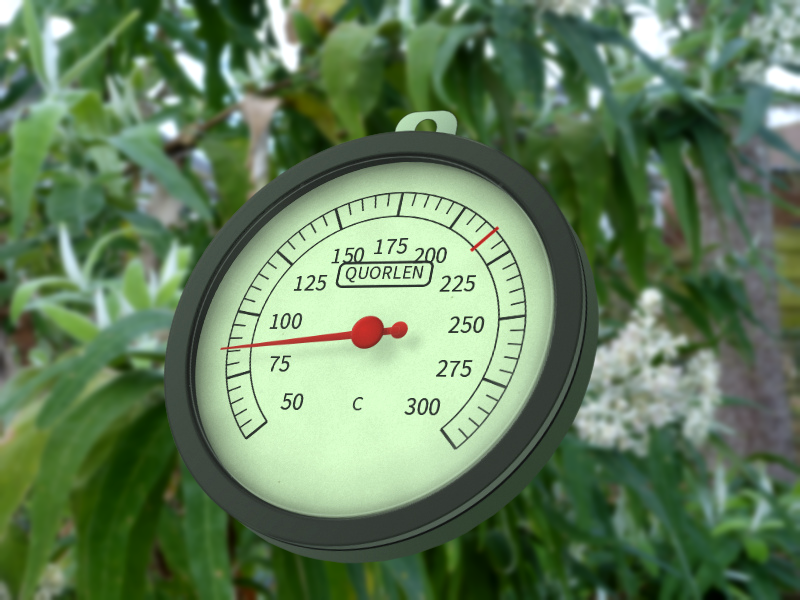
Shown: value=85 unit=°C
